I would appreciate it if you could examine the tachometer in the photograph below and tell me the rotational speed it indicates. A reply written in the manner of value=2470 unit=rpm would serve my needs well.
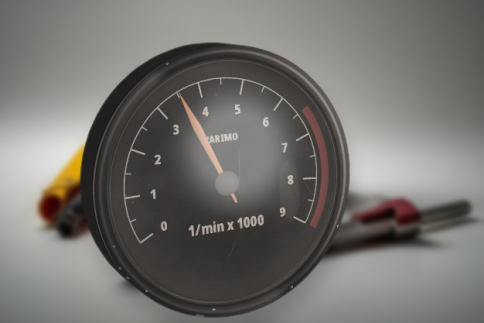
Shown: value=3500 unit=rpm
